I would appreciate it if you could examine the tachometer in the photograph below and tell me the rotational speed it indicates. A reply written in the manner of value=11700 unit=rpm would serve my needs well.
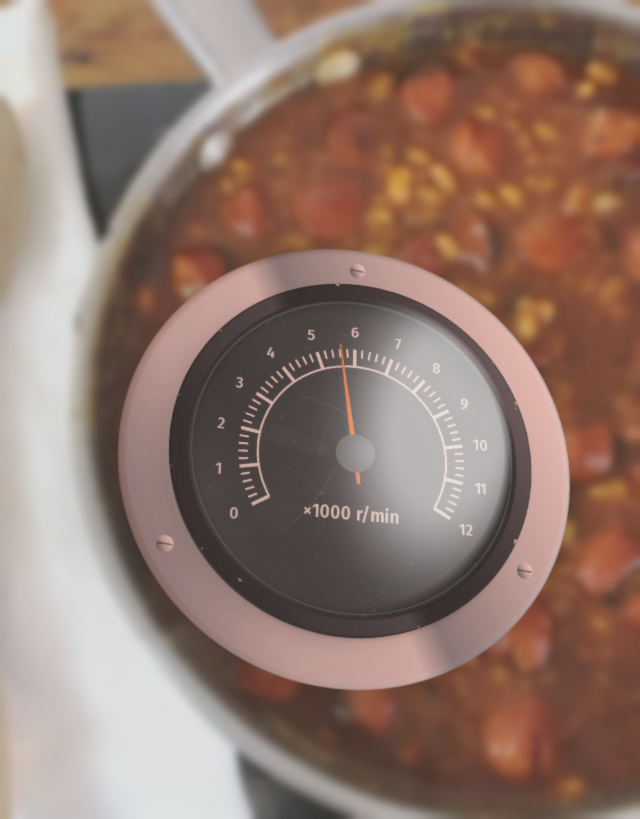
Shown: value=5600 unit=rpm
